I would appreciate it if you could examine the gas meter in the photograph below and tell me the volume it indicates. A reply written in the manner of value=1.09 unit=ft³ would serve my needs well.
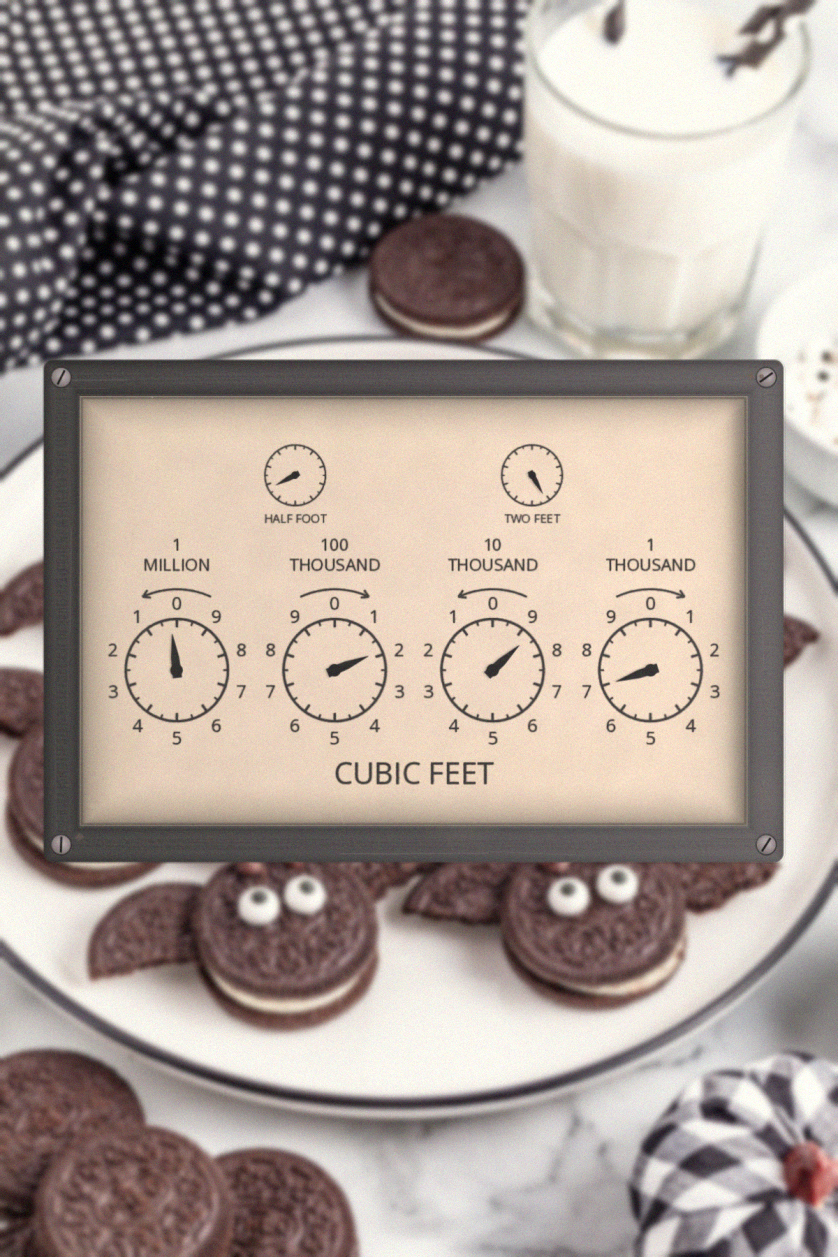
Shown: value=18700 unit=ft³
